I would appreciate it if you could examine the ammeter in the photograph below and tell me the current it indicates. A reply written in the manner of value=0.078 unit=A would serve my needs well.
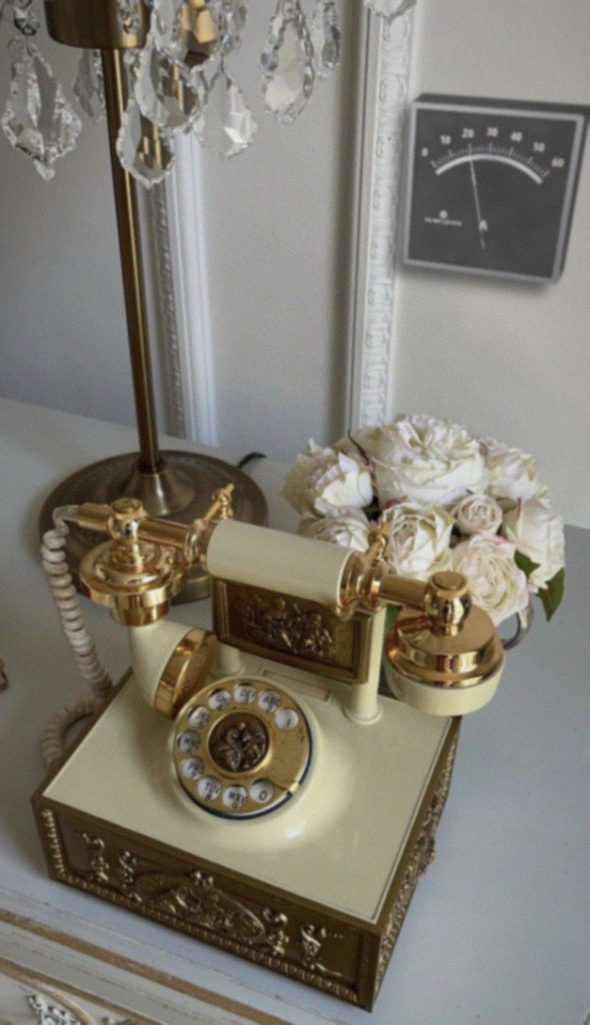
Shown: value=20 unit=A
